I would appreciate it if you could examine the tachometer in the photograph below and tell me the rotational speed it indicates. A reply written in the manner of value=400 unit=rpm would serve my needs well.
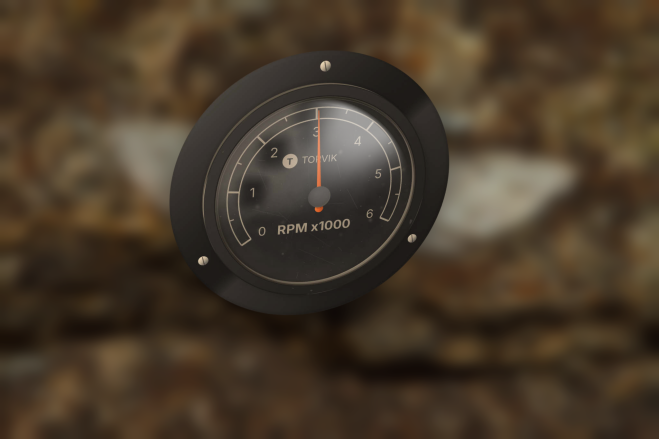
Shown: value=3000 unit=rpm
